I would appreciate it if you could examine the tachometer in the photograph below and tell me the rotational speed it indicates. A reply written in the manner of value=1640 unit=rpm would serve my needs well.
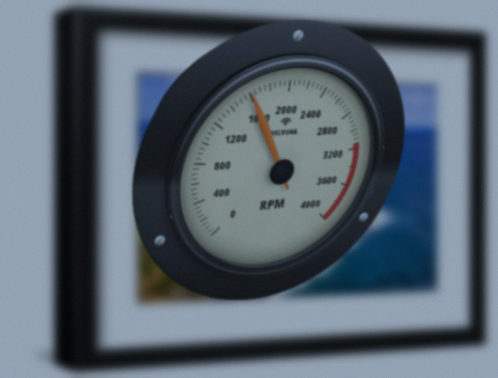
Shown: value=1600 unit=rpm
